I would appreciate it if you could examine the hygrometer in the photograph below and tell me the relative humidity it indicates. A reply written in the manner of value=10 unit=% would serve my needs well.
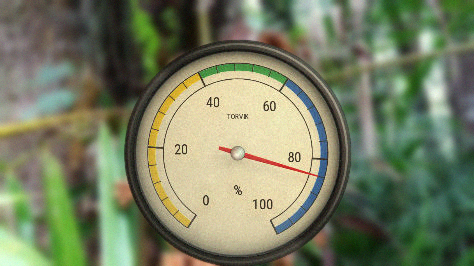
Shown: value=84 unit=%
